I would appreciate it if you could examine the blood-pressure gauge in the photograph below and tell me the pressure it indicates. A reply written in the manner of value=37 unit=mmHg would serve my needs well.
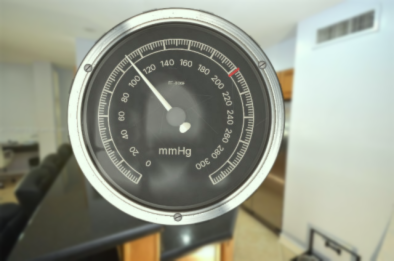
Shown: value=110 unit=mmHg
